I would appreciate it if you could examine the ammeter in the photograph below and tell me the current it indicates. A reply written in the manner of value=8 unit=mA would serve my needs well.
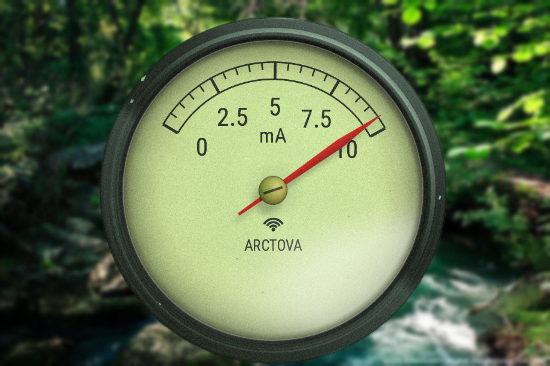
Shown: value=9.5 unit=mA
